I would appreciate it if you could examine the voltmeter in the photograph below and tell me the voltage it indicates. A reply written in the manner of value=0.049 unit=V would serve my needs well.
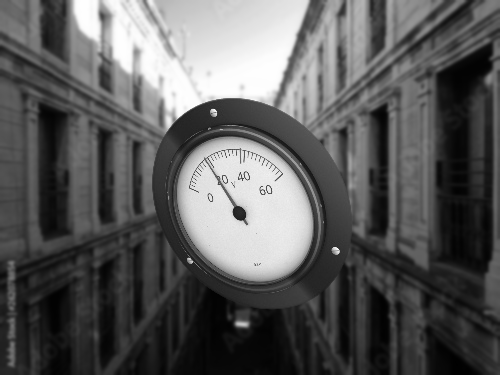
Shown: value=20 unit=V
